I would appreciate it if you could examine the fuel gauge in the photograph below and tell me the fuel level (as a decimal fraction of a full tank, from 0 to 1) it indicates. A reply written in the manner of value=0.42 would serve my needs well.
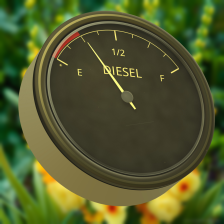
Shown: value=0.25
